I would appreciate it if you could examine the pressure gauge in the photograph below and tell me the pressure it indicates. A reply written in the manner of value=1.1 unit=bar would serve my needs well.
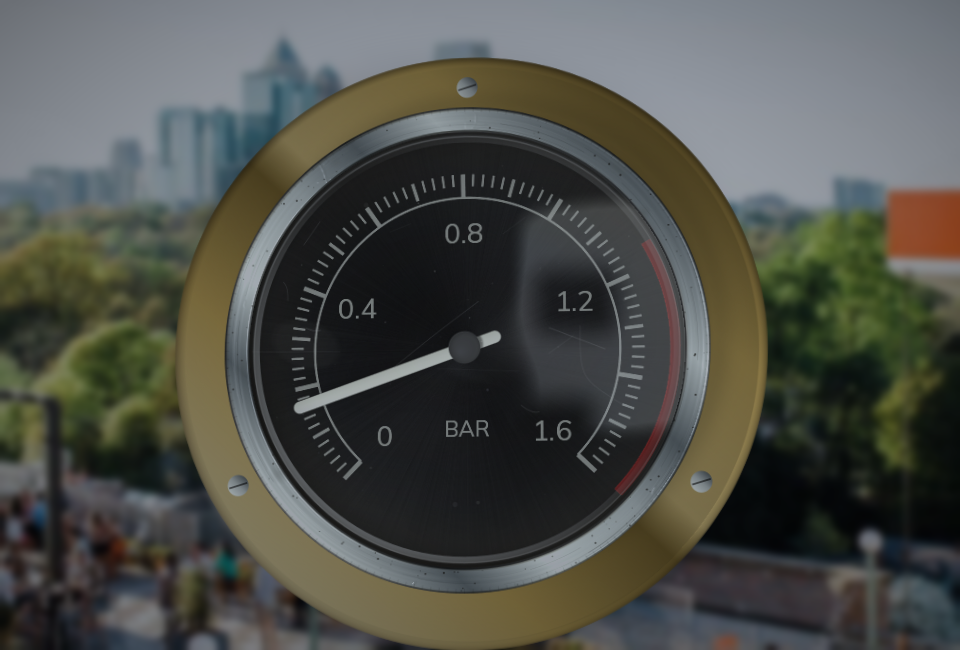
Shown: value=0.16 unit=bar
